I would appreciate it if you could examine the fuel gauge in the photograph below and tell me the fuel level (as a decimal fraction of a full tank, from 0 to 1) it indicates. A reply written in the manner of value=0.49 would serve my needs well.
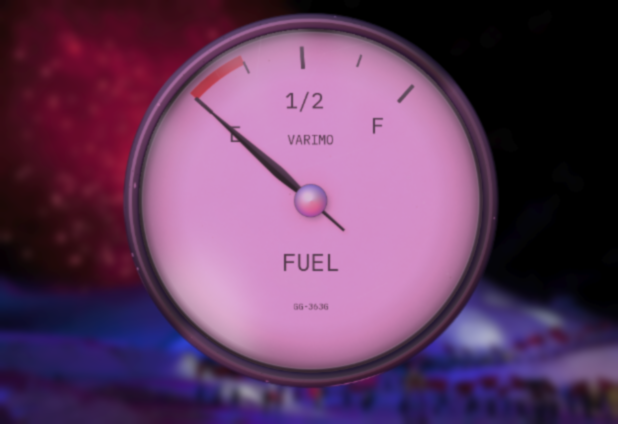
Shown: value=0
